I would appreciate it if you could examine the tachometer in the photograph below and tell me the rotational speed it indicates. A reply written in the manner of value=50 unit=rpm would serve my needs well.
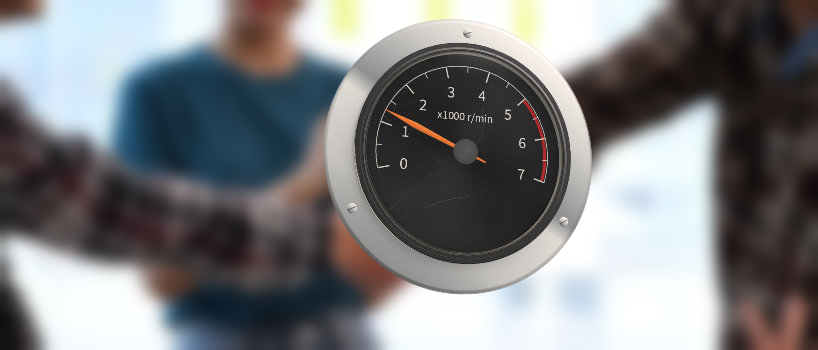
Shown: value=1250 unit=rpm
